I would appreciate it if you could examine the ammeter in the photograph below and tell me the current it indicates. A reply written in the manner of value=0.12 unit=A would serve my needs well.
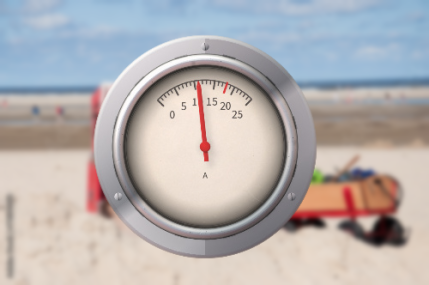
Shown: value=11 unit=A
